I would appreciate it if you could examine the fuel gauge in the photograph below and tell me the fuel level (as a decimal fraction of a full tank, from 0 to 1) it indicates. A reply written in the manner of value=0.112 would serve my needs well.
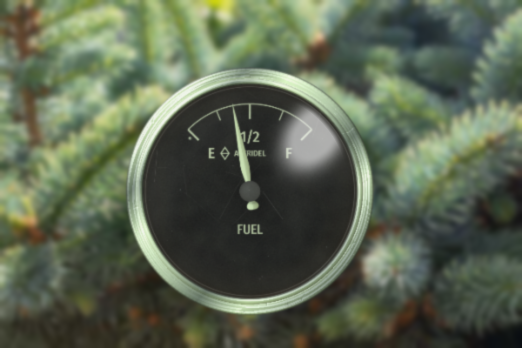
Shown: value=0.375
